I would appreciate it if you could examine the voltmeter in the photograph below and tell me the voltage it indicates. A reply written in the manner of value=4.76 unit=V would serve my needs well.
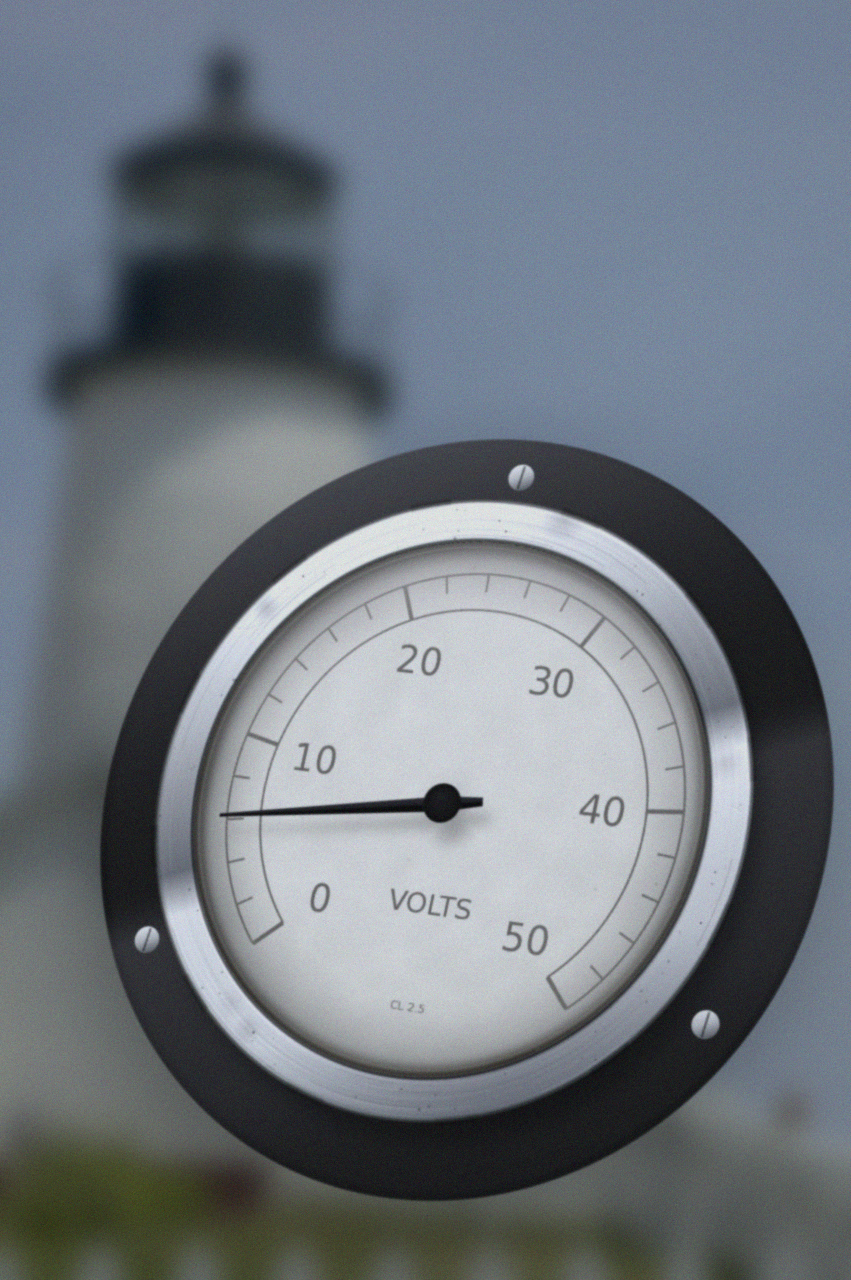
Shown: value=6 unit=V
